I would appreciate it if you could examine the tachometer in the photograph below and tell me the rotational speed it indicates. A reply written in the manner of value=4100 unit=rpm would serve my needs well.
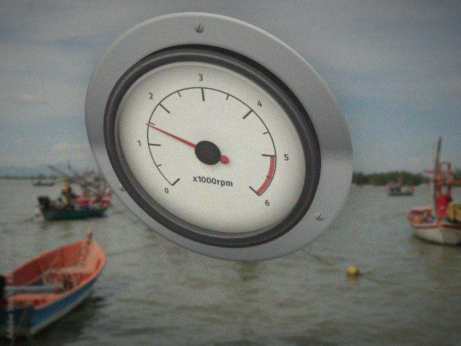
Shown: value=1500 unit=rpm
